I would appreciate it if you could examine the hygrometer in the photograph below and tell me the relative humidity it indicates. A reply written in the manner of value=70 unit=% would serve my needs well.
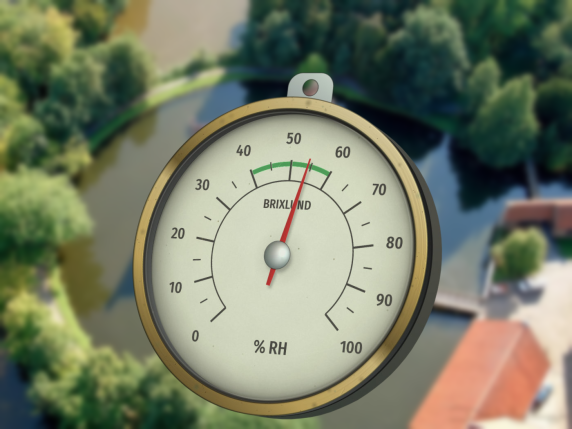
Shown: value=55 unit=%
